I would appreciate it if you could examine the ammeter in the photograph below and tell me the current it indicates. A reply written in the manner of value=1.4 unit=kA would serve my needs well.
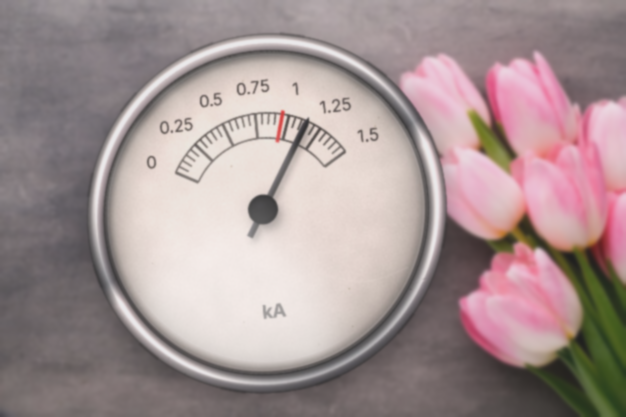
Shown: value=1.15 unit=kA
